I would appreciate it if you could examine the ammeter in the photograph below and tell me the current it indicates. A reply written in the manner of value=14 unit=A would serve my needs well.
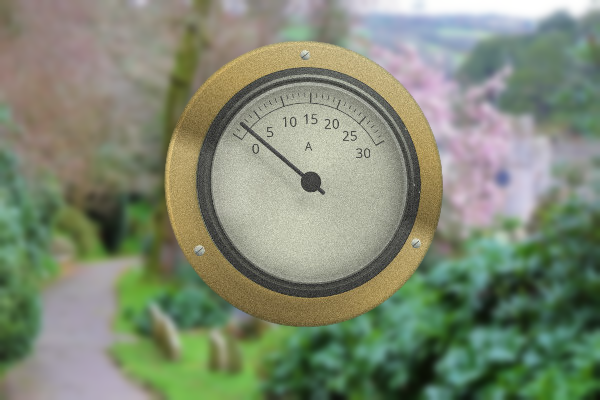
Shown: value=2 unit=A
